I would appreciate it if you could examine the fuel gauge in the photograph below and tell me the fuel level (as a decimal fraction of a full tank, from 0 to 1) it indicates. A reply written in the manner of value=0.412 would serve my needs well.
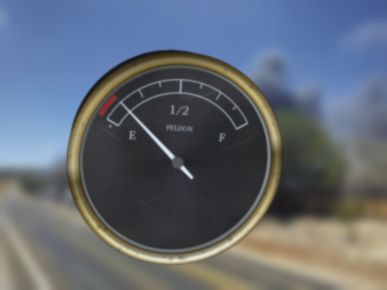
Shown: value=0.125
